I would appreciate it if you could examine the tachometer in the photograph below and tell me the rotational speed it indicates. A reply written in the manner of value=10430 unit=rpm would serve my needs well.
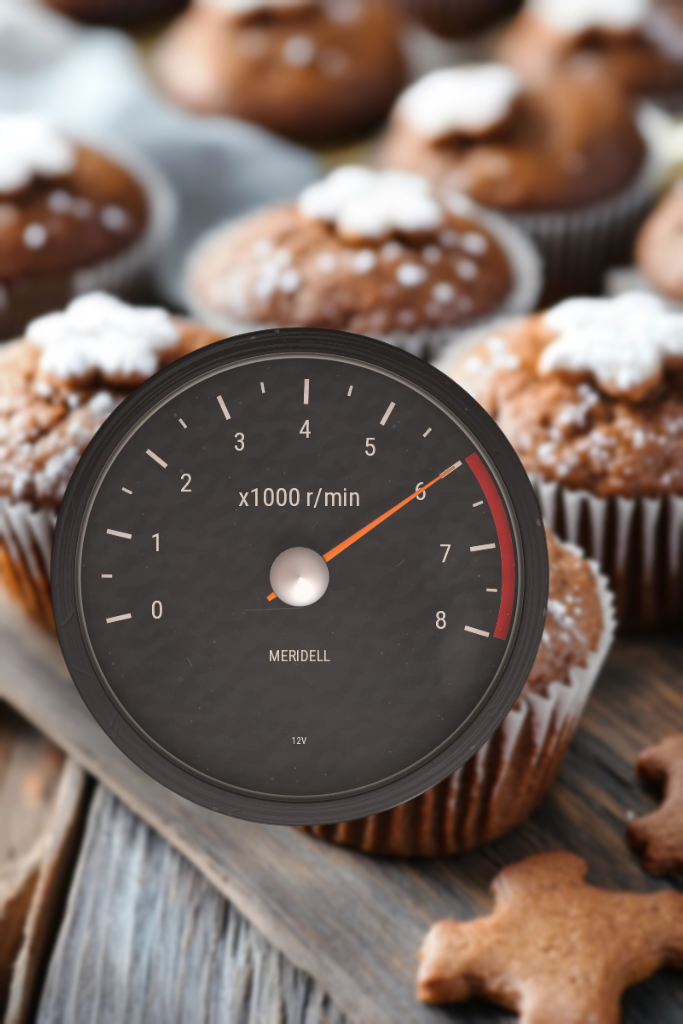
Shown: value=6000 unit=rpm
